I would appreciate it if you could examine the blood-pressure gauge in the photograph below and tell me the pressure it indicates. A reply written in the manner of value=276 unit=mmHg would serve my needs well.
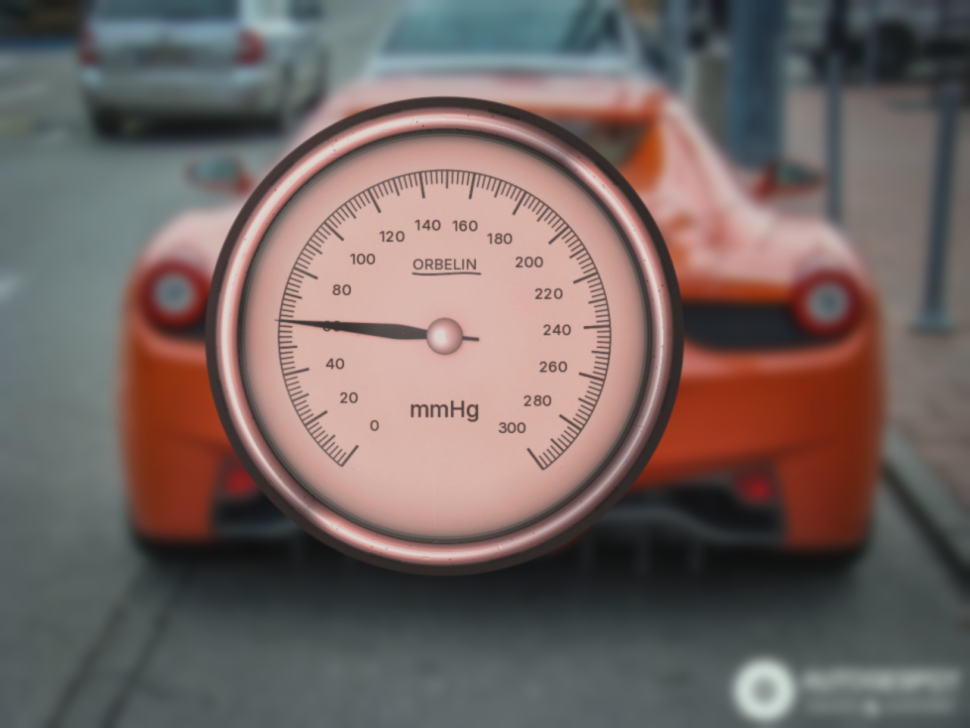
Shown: value=60 unit=mmHg
